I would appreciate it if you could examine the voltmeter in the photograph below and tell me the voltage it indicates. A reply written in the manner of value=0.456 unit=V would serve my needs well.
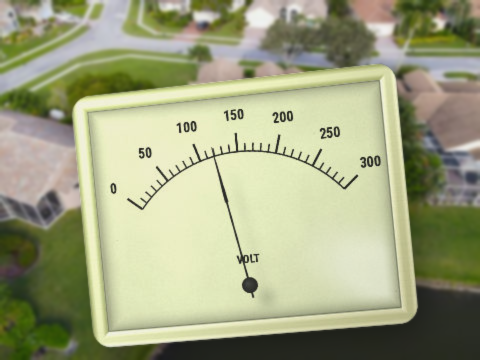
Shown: value=120 unit=V
